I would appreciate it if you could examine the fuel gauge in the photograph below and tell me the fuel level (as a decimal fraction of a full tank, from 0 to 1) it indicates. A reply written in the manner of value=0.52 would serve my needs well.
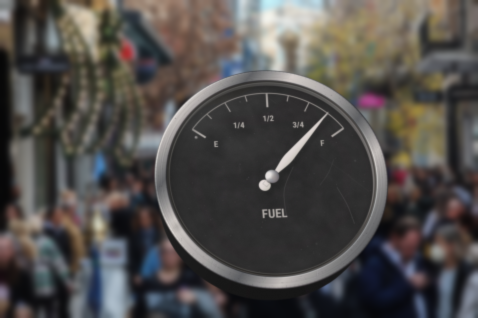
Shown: value=0.875
